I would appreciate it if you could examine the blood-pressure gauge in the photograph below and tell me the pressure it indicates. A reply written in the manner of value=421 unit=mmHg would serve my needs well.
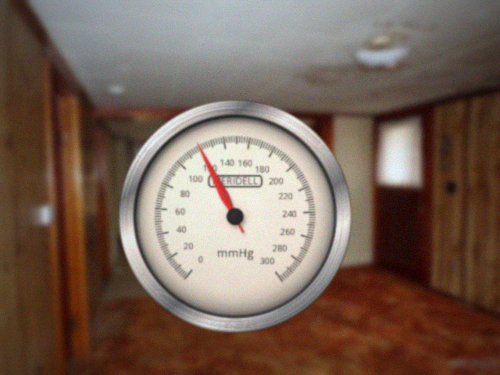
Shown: value=120 unit=mmHg
